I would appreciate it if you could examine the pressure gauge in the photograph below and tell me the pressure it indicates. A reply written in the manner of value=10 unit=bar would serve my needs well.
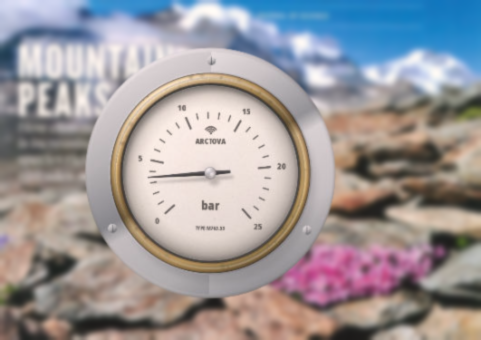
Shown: value=3.5 unit=bar
